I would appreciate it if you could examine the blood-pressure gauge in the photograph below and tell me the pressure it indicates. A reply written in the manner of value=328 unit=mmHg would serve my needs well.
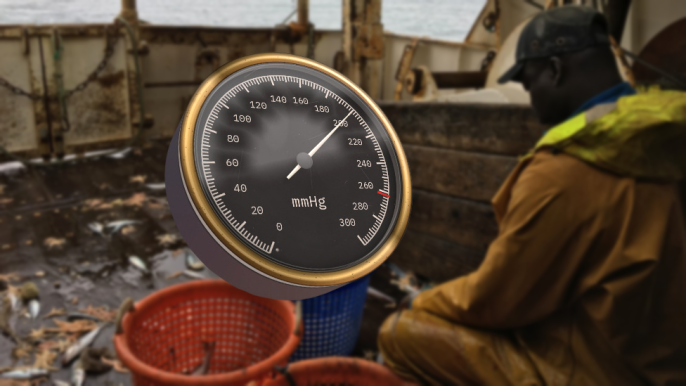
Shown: value=200 unit=mmHg
